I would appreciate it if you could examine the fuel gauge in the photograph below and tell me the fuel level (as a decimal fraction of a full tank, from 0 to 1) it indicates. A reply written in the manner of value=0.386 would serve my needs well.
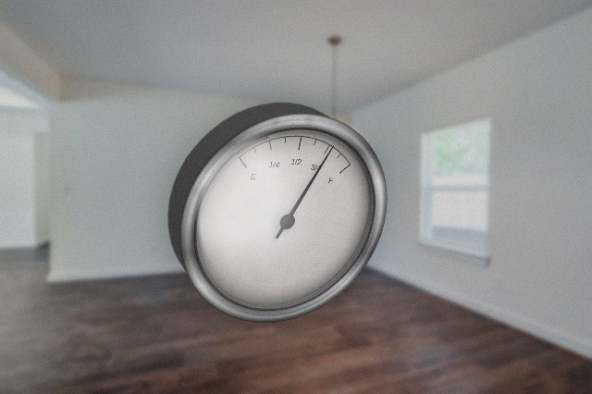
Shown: value=0.75
